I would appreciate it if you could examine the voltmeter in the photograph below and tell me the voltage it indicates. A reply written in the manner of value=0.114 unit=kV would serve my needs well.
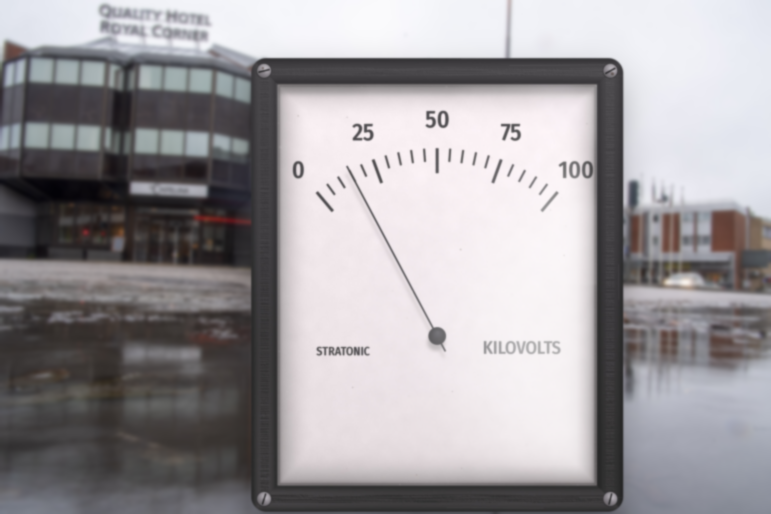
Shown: value=15 unit=kV
